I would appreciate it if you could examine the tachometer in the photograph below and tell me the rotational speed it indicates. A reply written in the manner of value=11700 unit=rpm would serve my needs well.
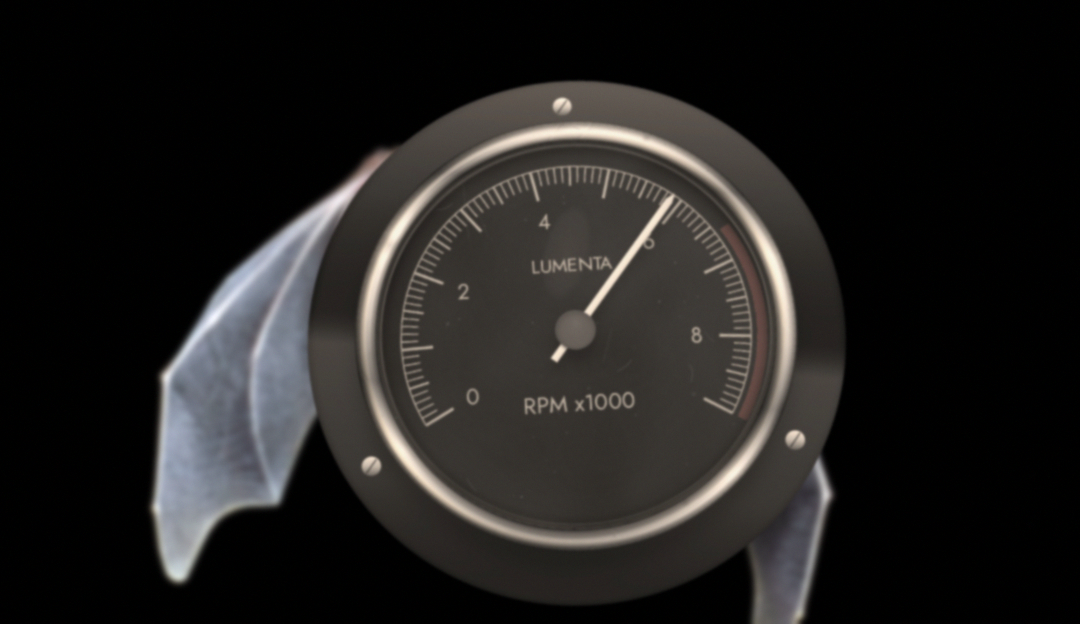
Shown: value=5900 unit=rpm
